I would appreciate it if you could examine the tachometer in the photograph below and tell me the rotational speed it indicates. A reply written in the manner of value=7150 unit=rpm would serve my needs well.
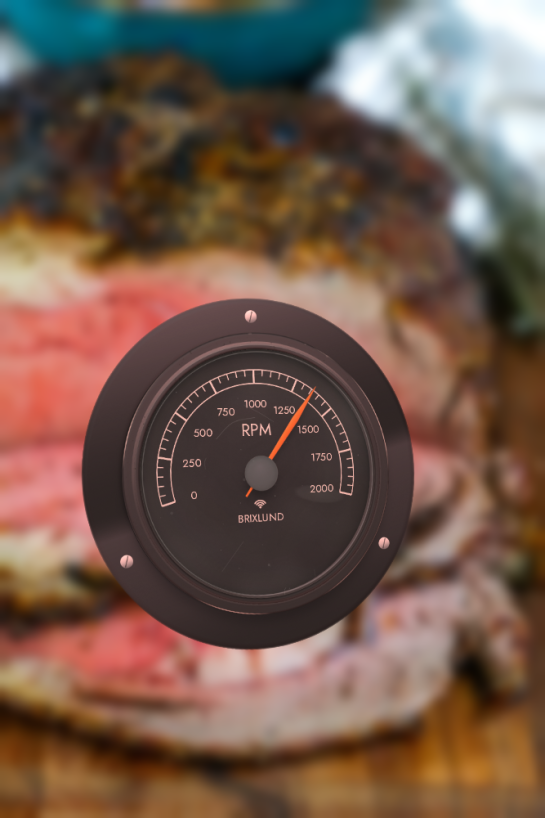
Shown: value=1350 unit=rpm
